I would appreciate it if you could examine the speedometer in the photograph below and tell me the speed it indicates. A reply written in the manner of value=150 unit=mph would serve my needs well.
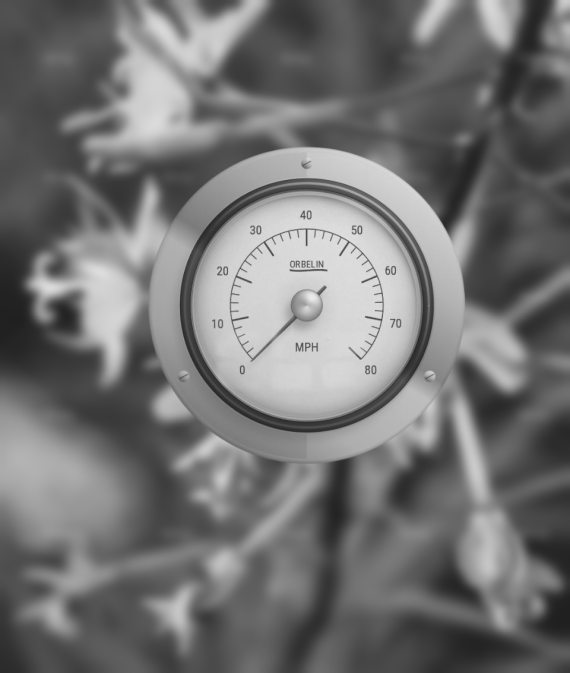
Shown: value=0 unit=mph
